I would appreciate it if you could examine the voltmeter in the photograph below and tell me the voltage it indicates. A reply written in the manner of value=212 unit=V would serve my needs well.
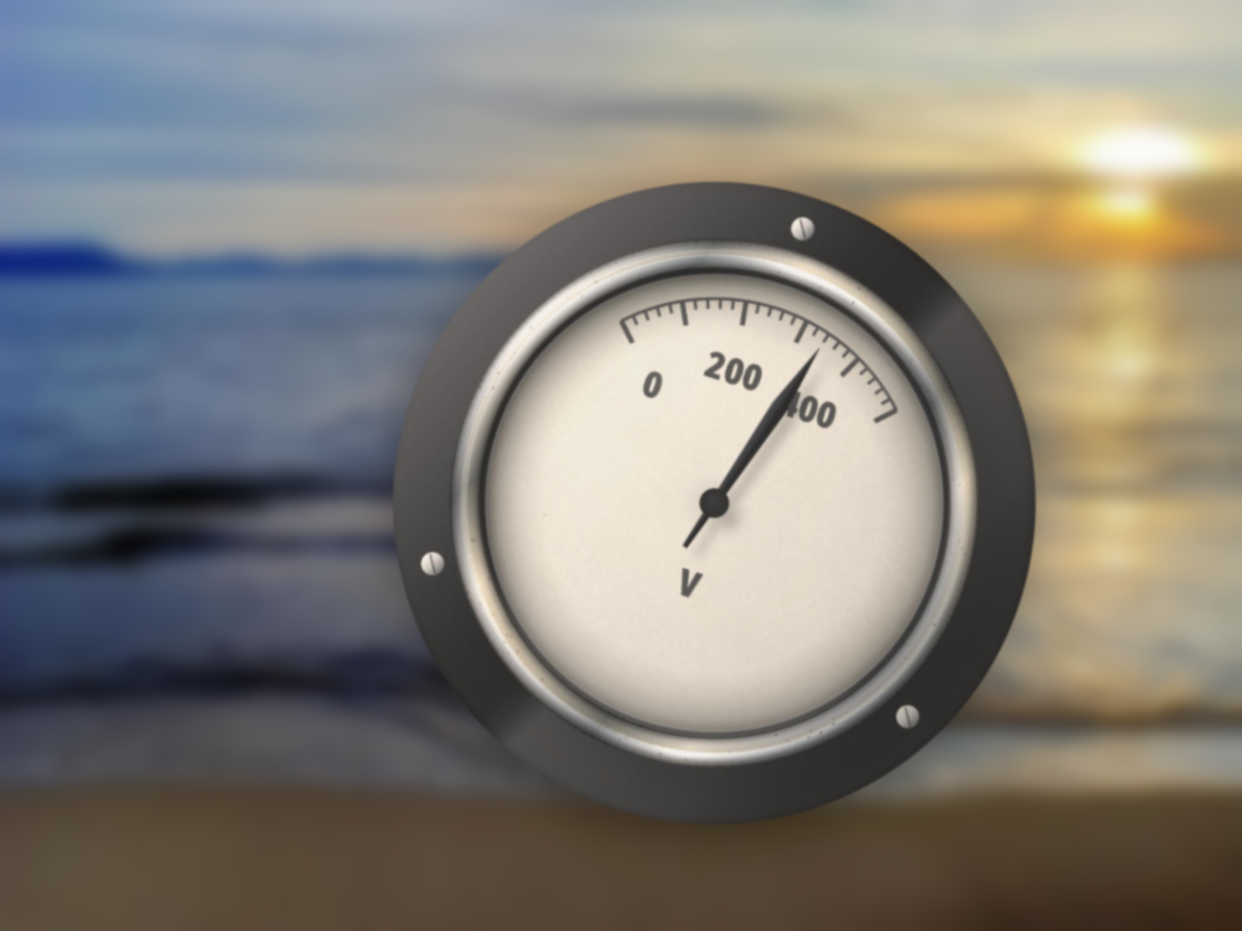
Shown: value=340 unit=V
